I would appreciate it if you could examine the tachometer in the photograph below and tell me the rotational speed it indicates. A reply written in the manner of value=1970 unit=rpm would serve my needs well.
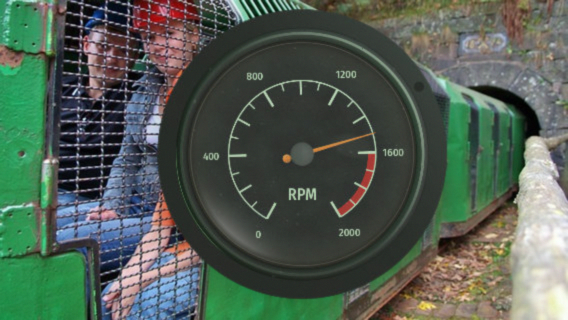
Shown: value=1500 unit=rpm
